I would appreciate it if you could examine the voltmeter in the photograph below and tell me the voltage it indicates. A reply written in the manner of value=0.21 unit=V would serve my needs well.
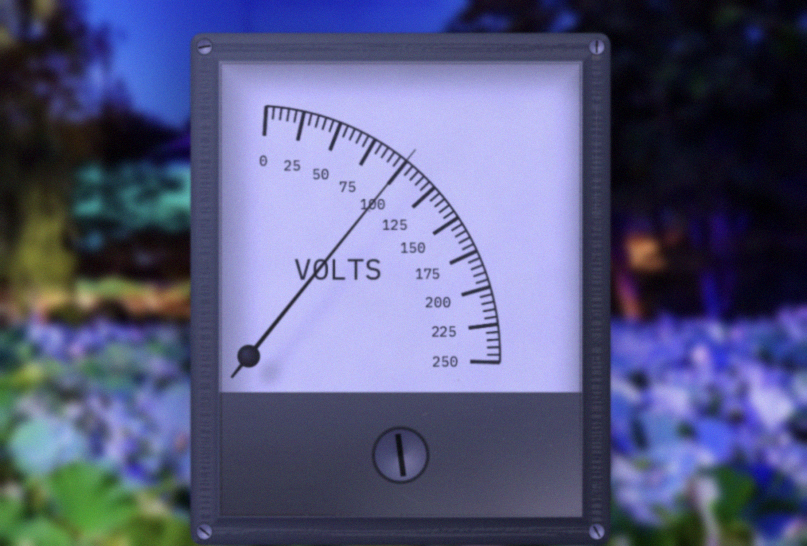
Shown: value=100 unit=V
